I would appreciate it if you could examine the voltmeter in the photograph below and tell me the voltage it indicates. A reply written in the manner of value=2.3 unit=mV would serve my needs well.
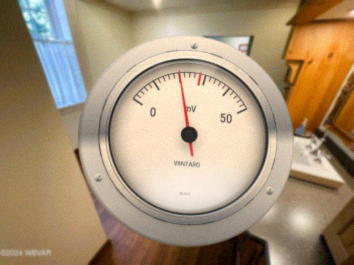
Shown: value=20 unit=mV
